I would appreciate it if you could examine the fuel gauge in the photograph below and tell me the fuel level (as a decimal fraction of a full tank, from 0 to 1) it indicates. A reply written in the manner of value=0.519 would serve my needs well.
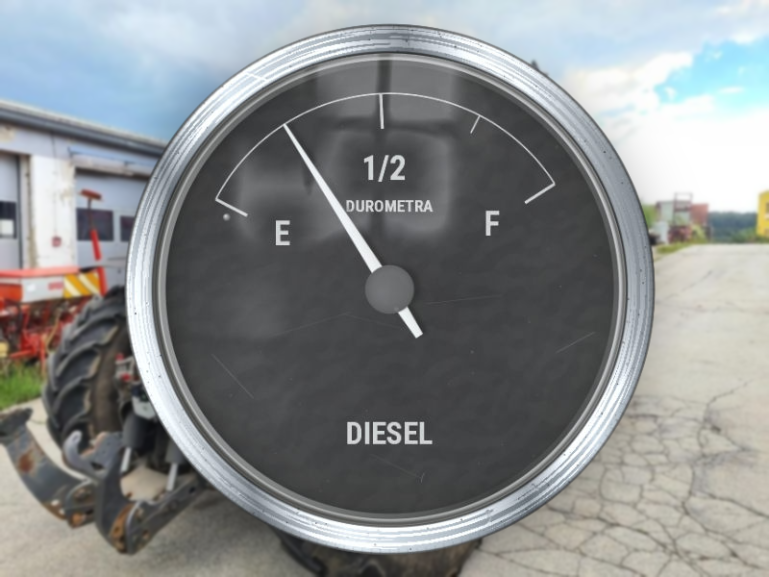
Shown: value=0.25
